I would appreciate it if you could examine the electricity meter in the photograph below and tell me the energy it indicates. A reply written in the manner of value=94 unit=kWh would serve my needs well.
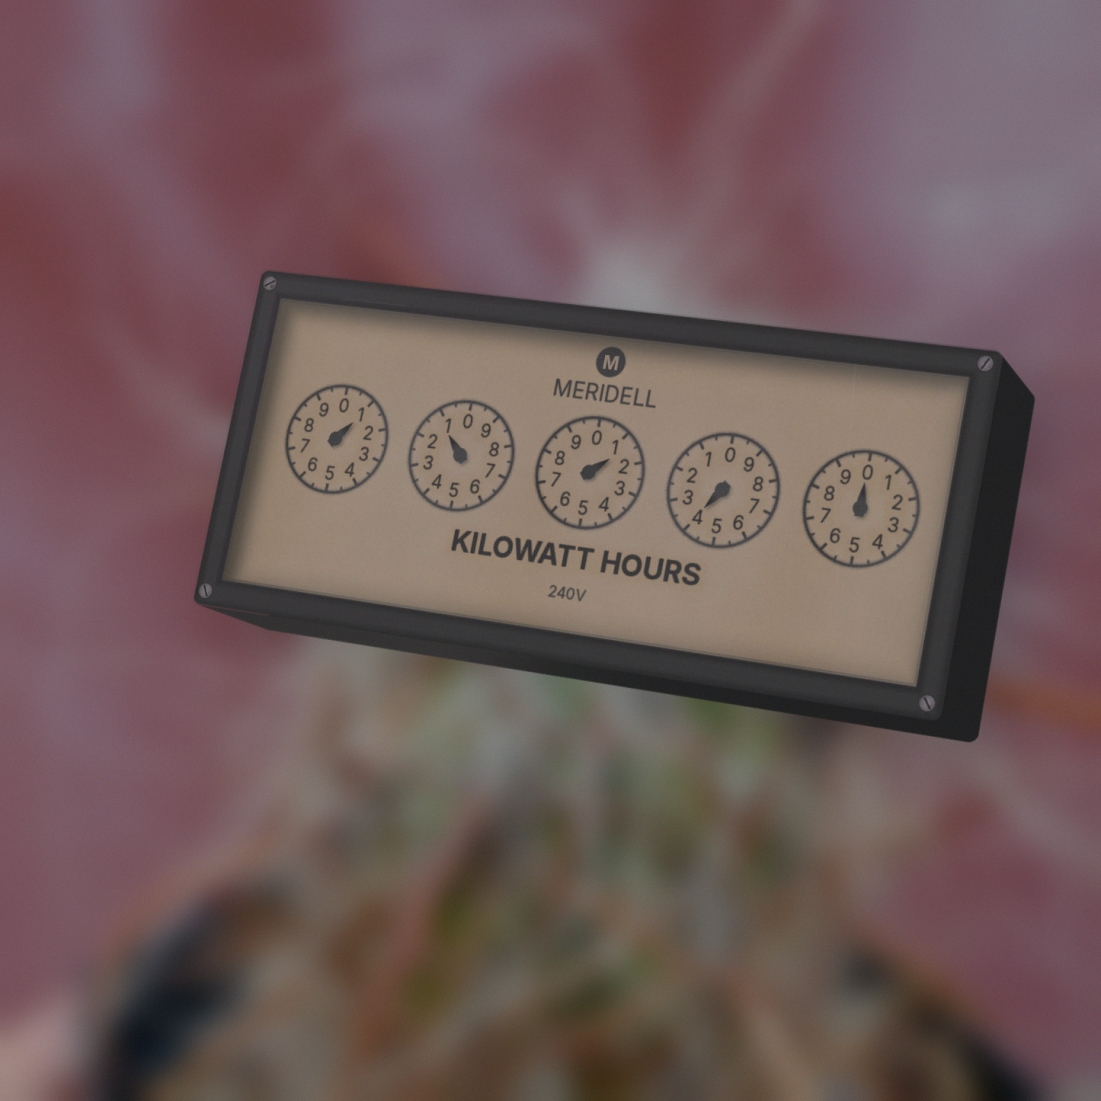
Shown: value=11140 unit=kWh
